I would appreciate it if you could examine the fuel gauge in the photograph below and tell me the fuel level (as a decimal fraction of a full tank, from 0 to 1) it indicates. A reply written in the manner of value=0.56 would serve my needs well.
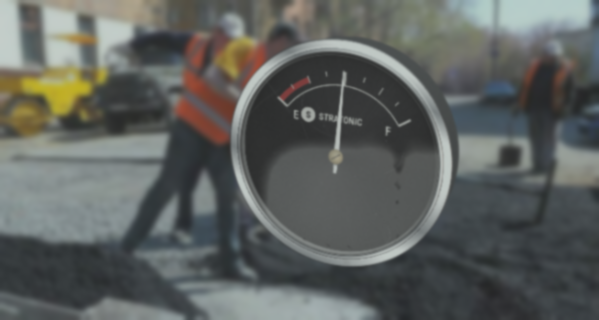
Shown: value=0.5
